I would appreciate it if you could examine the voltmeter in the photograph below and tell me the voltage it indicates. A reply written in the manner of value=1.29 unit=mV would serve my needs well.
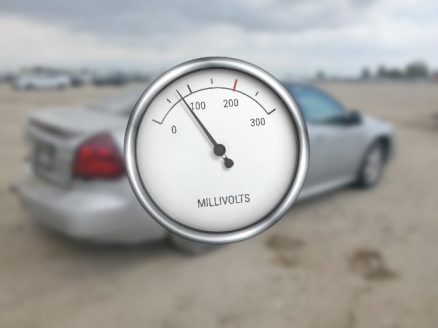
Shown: value=75 unit=mV
